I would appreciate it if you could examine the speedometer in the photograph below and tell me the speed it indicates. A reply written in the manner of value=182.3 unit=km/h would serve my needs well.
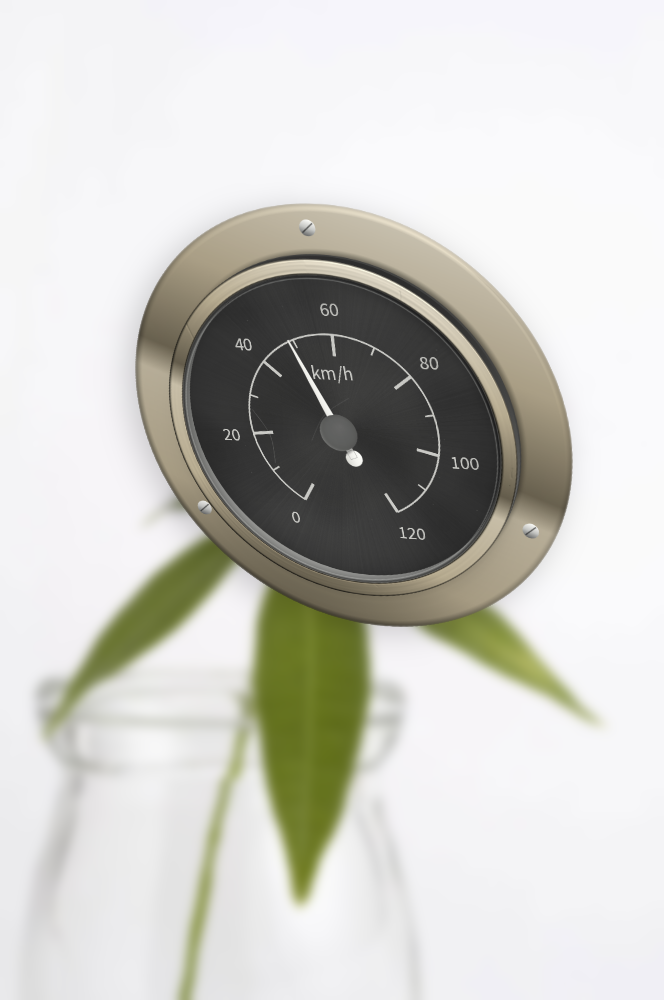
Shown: value=50 unit=km/h
